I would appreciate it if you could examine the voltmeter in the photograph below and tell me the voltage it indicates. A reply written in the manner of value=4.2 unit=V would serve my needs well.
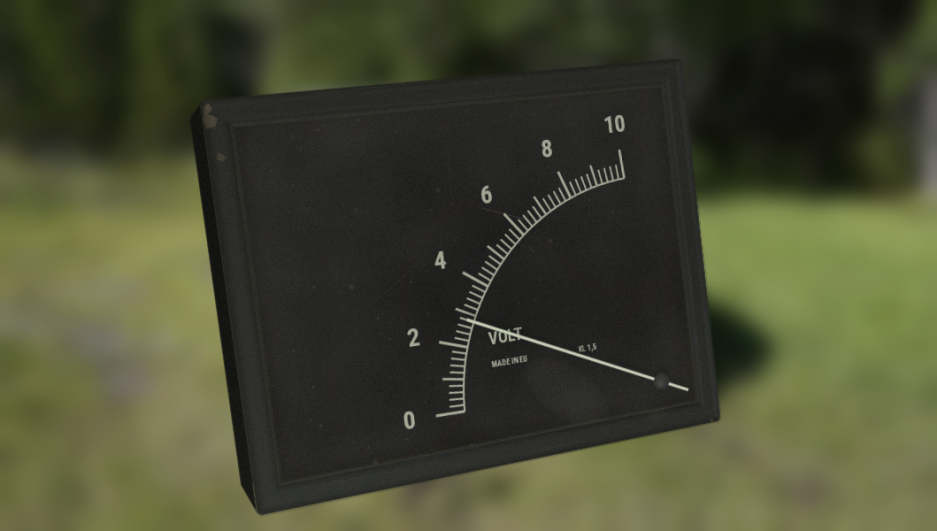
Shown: value=2.8 unit=V
